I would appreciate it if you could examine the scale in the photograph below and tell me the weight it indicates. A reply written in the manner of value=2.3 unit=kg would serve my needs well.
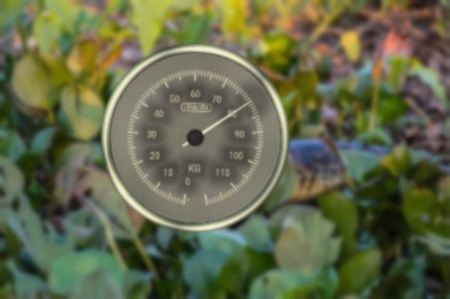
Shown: value=80 unit=kg
